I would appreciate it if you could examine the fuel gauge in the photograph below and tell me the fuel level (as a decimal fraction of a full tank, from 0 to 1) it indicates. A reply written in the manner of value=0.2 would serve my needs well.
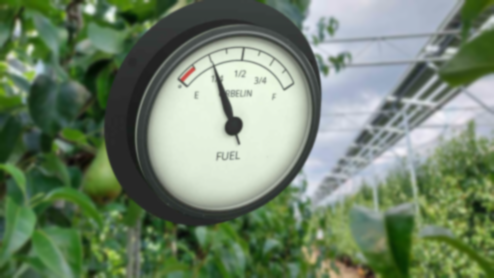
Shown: value=0.25
